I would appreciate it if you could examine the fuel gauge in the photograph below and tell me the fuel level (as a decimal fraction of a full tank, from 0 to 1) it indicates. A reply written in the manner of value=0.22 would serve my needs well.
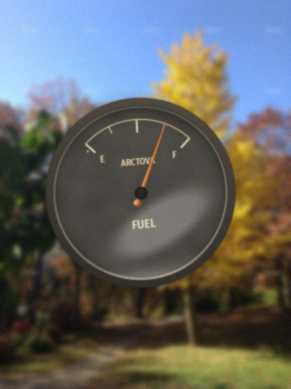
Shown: value=0.75
